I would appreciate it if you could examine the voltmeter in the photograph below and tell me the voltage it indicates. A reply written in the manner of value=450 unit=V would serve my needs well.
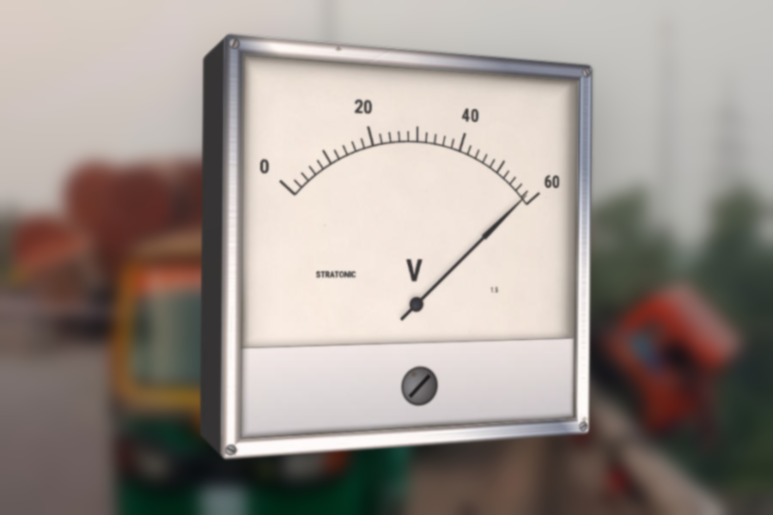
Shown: value=58 unit=V
